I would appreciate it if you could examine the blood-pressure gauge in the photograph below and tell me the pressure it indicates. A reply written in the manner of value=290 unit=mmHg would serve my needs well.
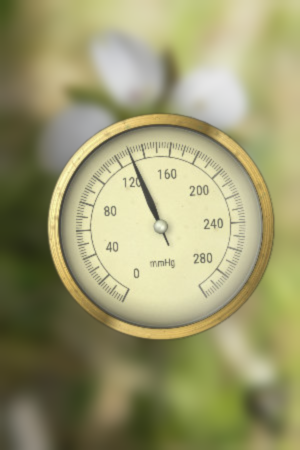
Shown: value=130 unit=mmHg
